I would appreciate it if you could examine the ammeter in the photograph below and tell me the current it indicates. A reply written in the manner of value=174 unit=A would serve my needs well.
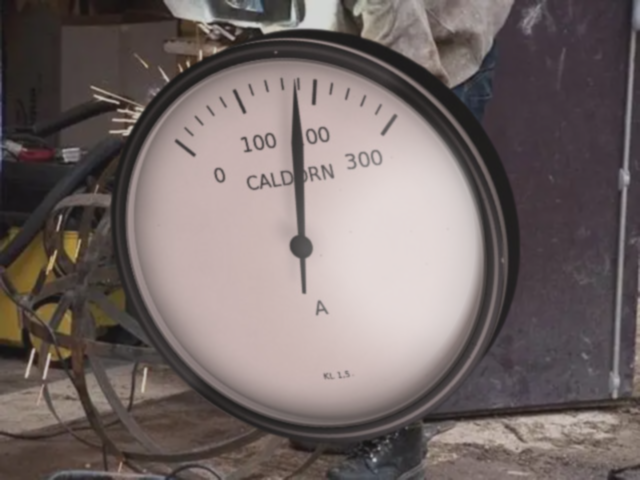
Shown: value=180 unit=A
